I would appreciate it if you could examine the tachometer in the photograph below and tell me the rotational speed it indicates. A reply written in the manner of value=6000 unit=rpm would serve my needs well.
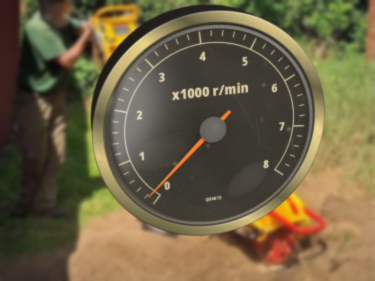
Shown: value=200 unit=rpm
